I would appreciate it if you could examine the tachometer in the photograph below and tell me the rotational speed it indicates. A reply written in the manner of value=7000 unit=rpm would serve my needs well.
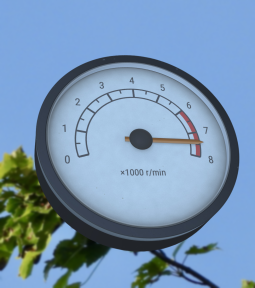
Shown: value=7500 unit=rpm
